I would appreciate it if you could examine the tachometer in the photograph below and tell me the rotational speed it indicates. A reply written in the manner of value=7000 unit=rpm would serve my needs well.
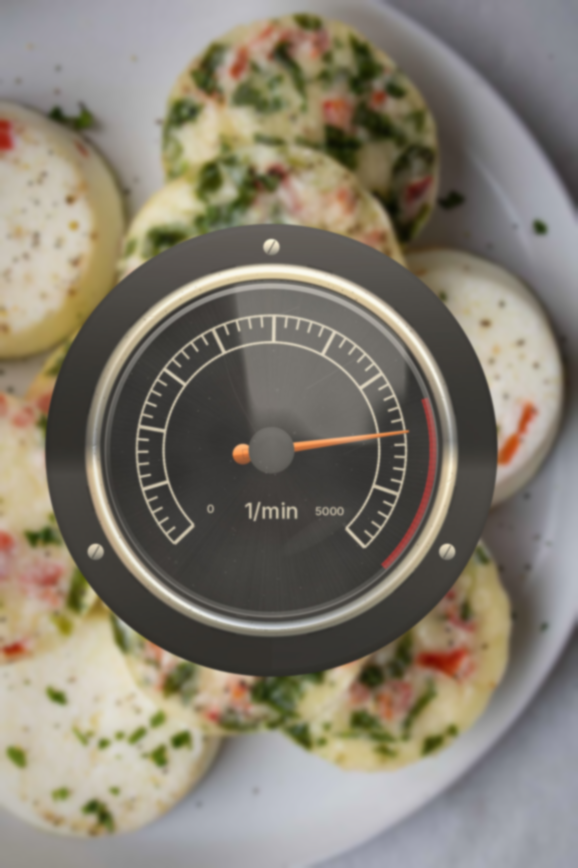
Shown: value=4000 unit=rpm
